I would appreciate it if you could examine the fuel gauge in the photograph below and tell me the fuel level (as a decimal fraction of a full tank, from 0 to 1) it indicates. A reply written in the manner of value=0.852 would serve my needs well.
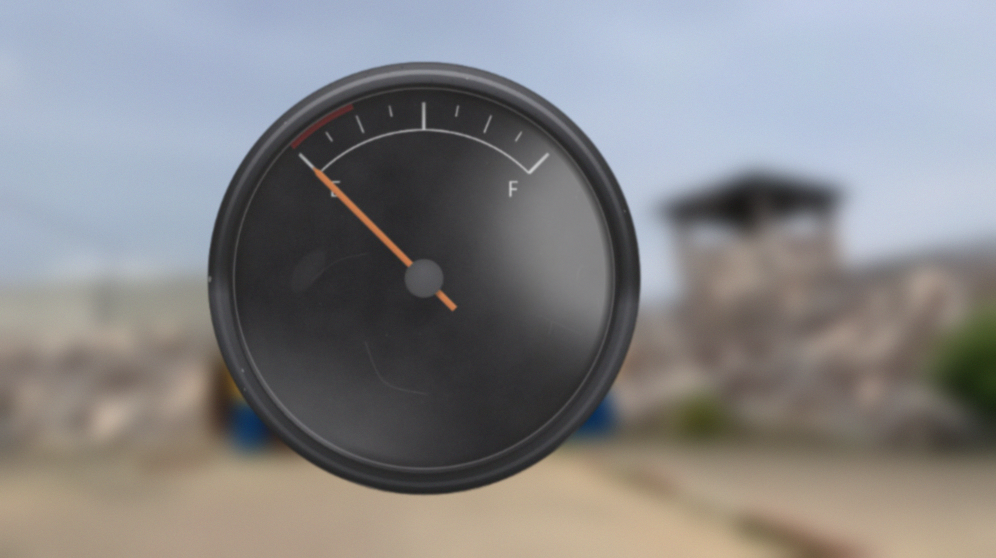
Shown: value=0
